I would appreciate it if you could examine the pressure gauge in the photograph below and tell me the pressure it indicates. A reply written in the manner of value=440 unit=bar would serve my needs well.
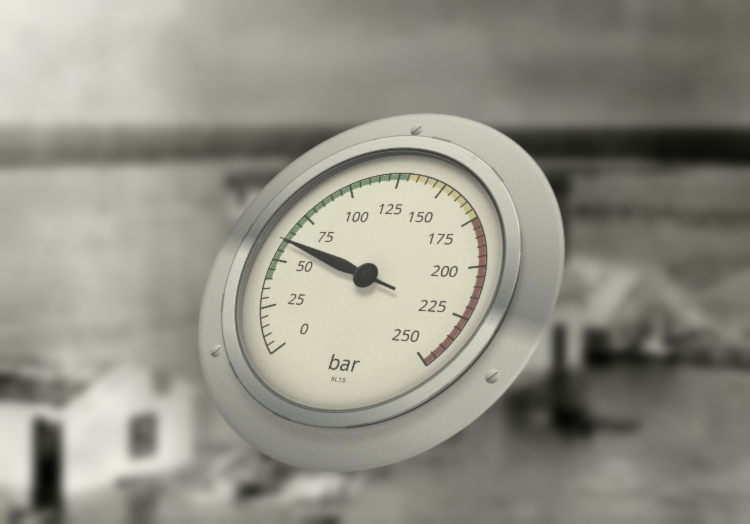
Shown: value=60 unit=bar
